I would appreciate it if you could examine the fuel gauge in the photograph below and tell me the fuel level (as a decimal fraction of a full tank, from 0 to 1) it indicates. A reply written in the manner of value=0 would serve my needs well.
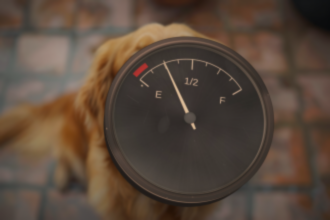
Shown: value=0.25
